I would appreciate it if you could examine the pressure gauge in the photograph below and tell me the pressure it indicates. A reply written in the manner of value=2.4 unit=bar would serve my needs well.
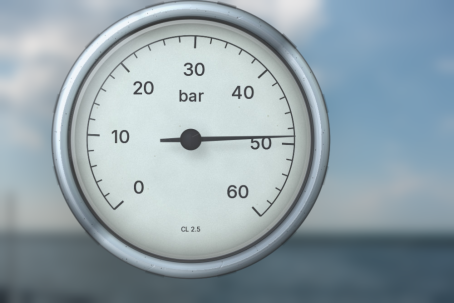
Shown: value=49 unit=bar
